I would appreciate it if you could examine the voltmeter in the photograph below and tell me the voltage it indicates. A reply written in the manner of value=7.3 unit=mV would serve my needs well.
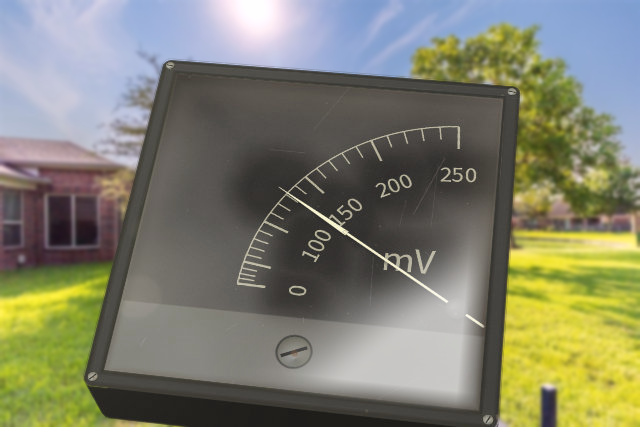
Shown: value=130 unit=mV
